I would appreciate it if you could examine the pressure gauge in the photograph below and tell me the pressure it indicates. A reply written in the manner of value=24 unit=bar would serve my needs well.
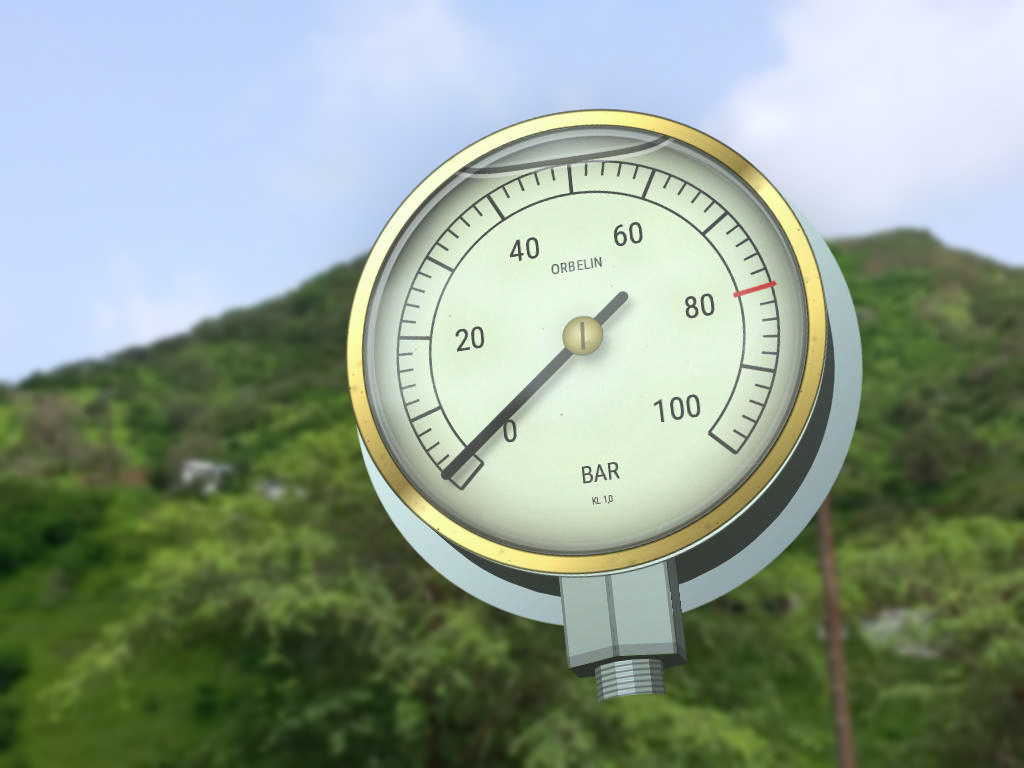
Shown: value=2 unit=bar
